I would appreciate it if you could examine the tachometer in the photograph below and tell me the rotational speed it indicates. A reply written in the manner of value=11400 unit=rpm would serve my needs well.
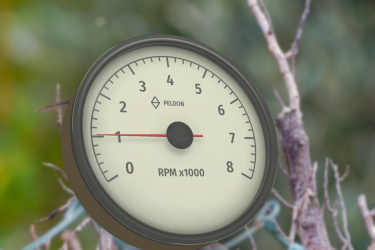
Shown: value=1000 unit=rpm
